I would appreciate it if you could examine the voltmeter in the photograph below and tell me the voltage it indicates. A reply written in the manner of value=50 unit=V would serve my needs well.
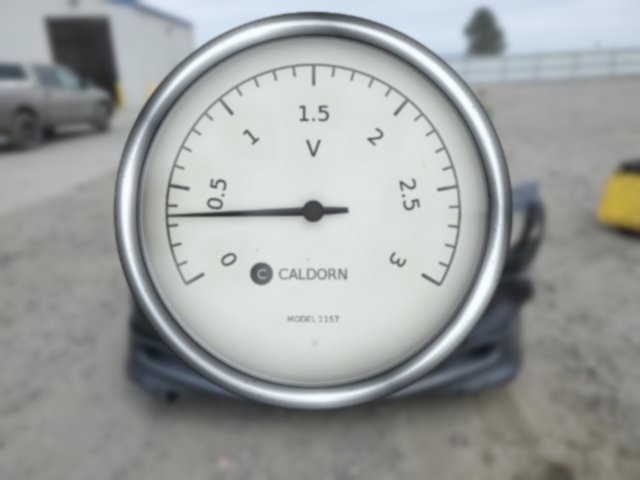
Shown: value=0.35 unit=V
